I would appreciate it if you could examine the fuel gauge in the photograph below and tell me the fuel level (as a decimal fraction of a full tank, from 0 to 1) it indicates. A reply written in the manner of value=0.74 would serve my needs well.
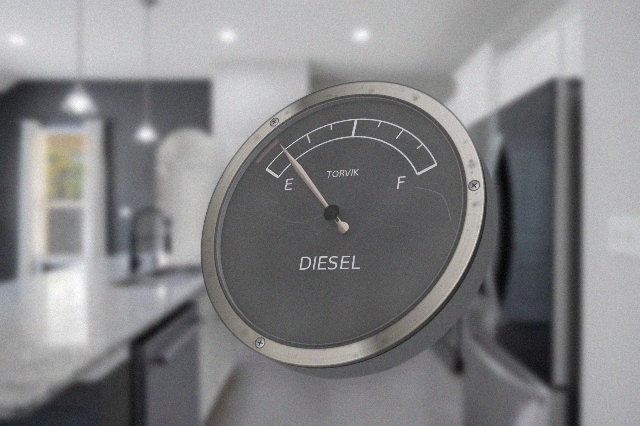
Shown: value=0.125
